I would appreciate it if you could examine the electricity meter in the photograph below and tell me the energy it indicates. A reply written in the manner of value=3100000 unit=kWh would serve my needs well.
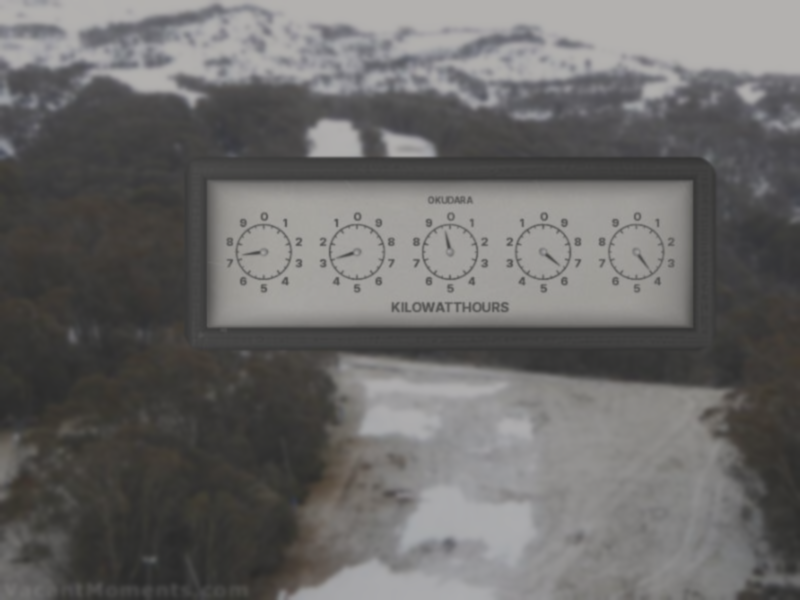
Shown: value=72964 unit=kWh
